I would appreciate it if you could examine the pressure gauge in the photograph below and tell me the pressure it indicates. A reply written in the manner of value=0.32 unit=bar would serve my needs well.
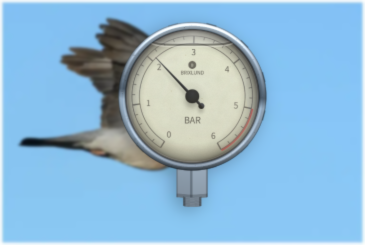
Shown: value=2.1 unit=bar
